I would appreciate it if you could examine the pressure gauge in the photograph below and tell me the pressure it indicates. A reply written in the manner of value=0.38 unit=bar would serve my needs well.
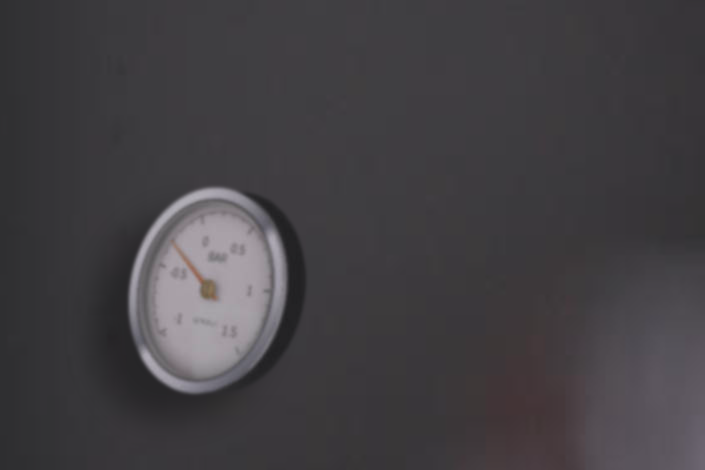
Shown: value=-0.3 unit=bar
